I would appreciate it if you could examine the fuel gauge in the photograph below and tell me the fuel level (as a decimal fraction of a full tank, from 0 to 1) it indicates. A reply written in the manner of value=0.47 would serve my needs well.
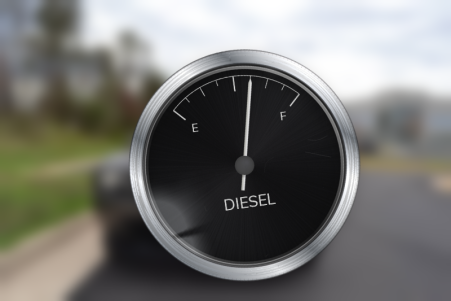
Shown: value=0.625
